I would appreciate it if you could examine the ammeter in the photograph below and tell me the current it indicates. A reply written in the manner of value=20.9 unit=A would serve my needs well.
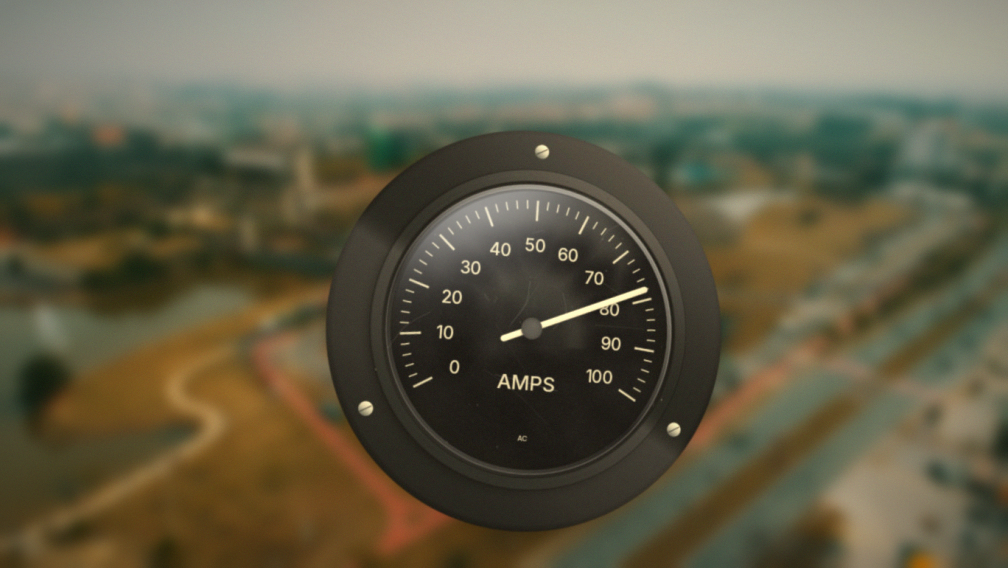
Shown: value=78 unit=A
